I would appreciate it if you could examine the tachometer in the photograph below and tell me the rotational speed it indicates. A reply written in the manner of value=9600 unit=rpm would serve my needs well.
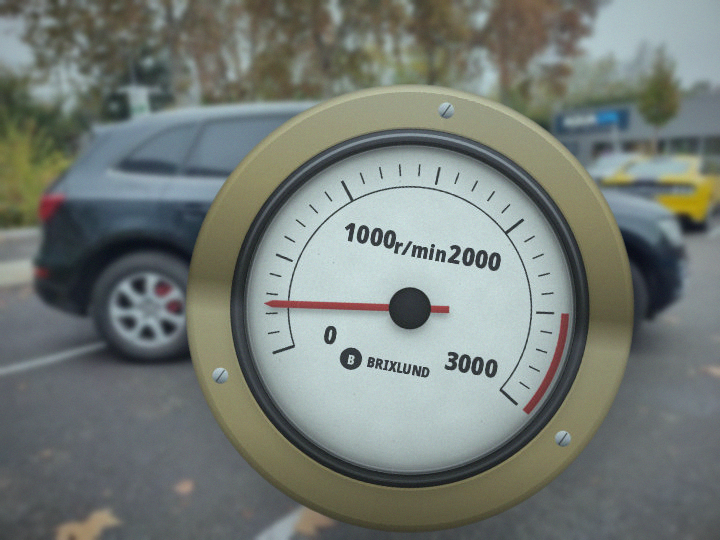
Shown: value=250 unit=rpm
